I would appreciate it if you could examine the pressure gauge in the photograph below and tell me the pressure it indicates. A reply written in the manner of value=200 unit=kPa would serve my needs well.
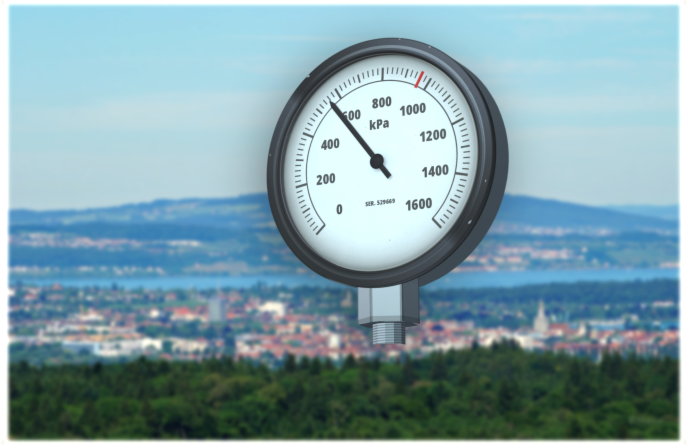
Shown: value=560 unit=kPa
